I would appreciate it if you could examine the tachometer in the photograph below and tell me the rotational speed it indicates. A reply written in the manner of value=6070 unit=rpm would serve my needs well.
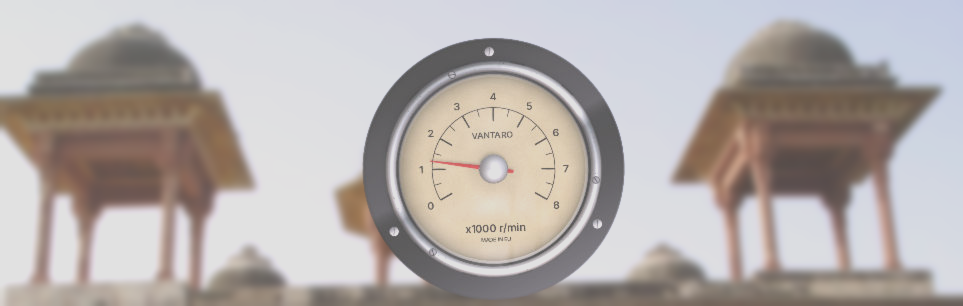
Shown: value=1250 unit=rpm
